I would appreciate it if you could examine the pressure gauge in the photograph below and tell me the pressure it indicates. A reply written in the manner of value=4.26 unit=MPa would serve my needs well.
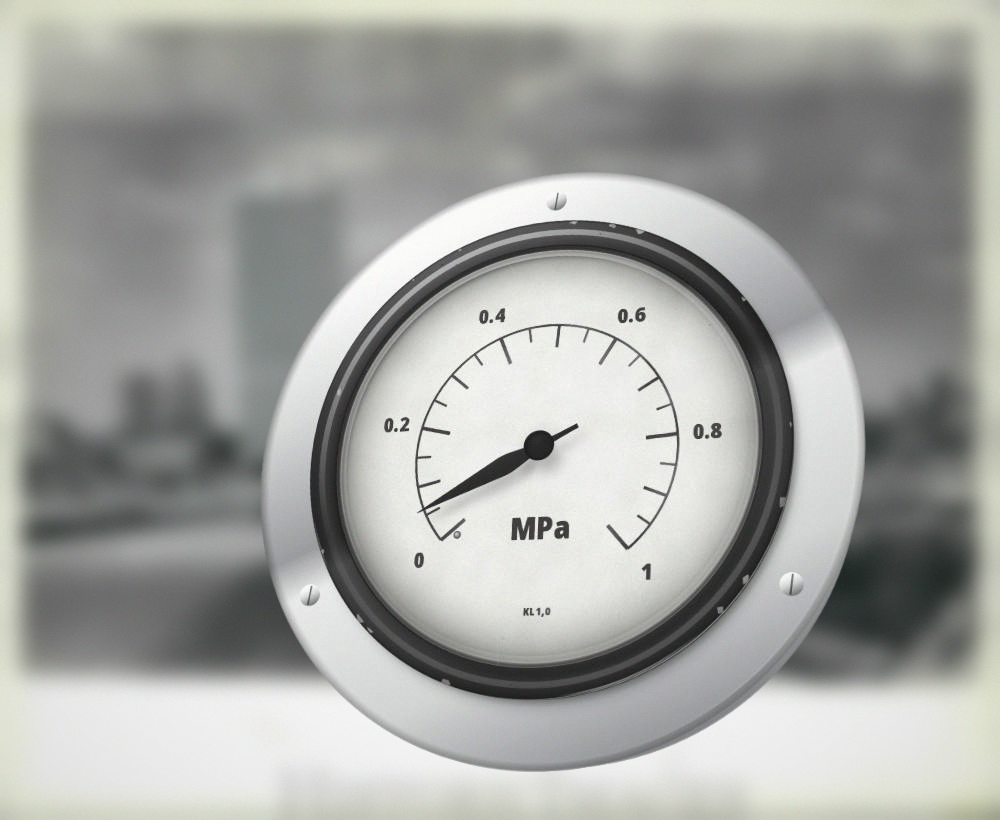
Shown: value=0.05 unit=MPa
